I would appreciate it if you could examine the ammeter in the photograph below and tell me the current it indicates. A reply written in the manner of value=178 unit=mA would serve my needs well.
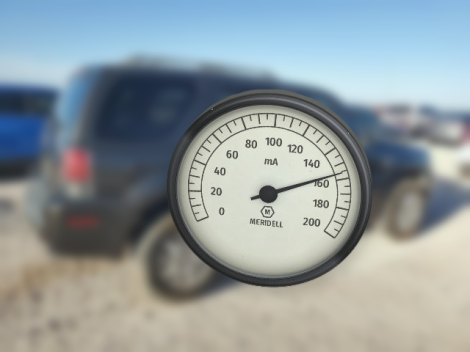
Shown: value=155 unit=mA
